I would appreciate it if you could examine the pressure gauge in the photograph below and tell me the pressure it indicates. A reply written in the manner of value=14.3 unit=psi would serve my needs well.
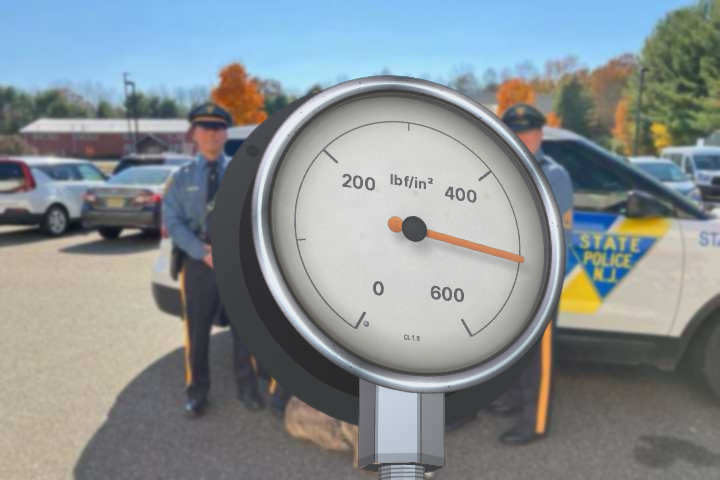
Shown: value=500 unit=psi
